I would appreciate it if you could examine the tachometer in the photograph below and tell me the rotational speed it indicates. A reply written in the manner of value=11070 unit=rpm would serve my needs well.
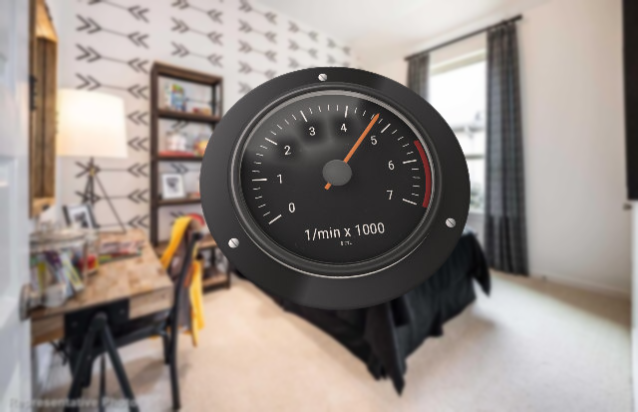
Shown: value=4700 unit=rpm
